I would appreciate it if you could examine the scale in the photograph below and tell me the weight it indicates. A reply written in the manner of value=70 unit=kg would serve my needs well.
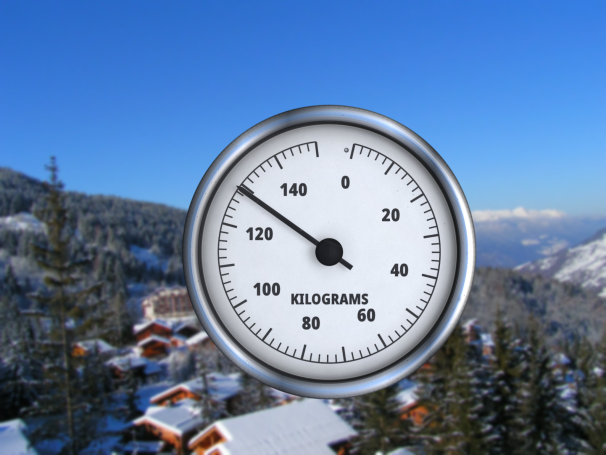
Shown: value=129 unit=kg
